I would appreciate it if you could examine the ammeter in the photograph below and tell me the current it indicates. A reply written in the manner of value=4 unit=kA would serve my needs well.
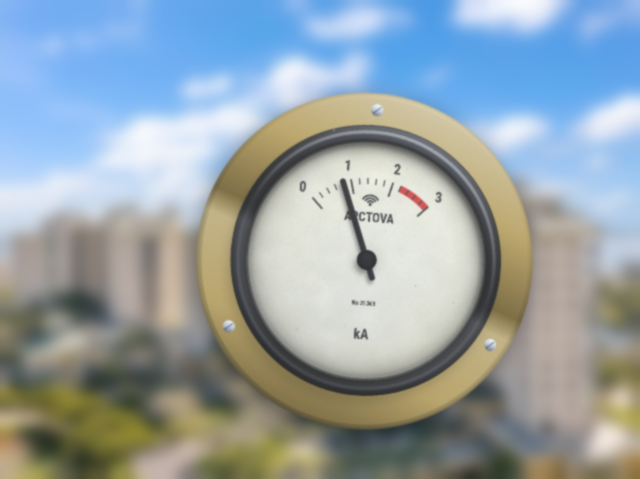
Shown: value=0.8 unit=kA
